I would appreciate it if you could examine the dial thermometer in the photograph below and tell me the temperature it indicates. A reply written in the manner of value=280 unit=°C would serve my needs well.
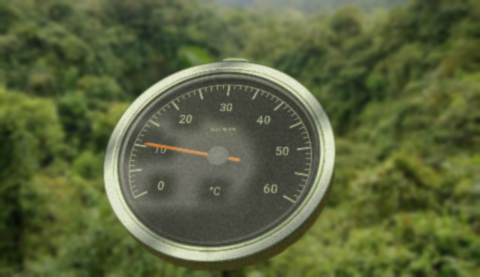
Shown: value=10 unit=°C
